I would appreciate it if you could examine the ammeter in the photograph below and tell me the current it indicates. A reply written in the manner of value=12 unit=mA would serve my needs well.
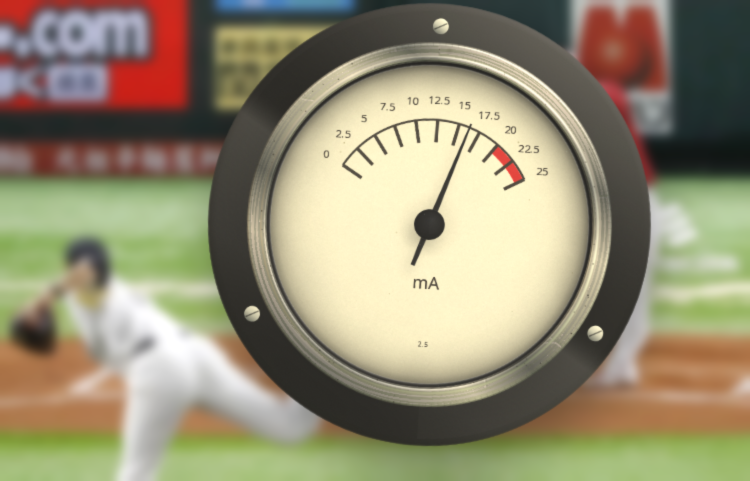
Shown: value=16.25 unit=mA
